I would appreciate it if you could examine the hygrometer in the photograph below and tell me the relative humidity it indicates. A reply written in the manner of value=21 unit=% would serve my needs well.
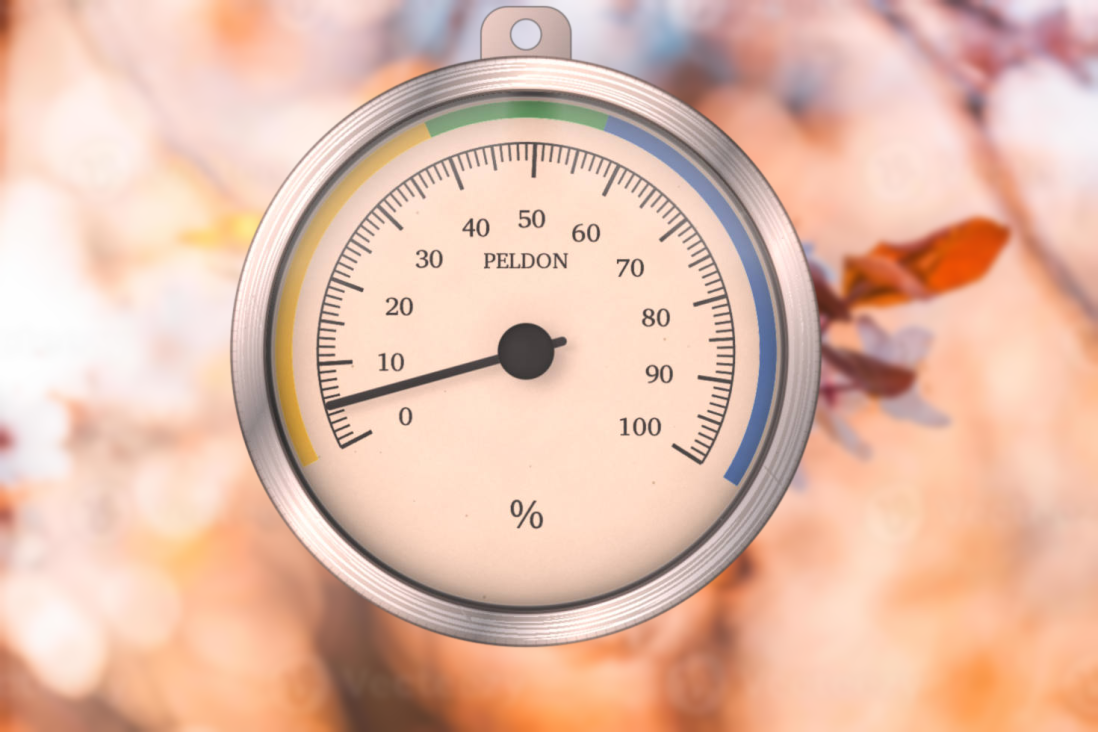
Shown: value=5 unit=%
